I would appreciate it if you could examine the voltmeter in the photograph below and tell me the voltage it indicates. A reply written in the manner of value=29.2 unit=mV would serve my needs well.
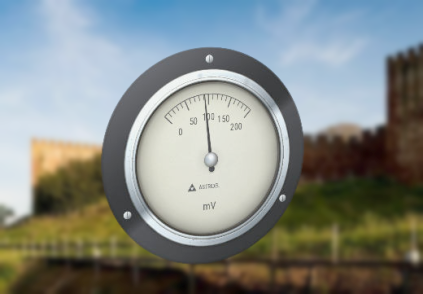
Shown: value=90 unit=mV
